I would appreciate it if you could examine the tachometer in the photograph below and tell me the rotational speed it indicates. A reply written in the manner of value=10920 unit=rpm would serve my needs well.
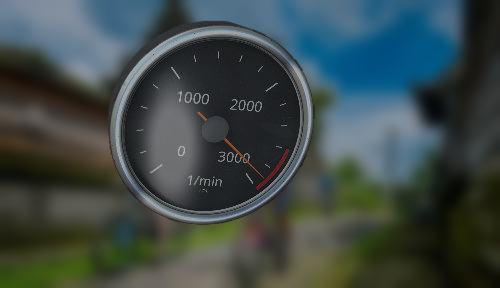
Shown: value=2900 unit=rpm
